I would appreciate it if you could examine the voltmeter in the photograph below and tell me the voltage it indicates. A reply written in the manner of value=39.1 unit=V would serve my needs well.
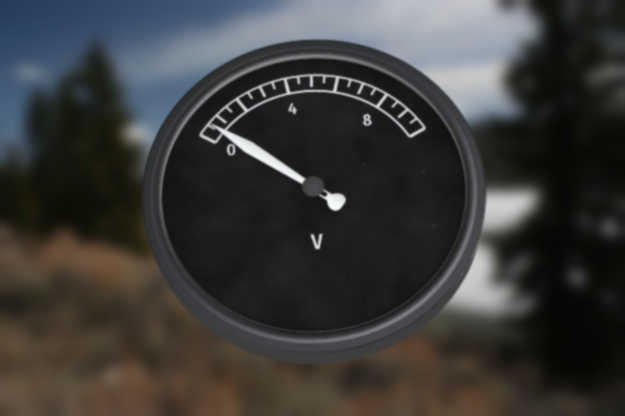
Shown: value=0.5 unit=V
